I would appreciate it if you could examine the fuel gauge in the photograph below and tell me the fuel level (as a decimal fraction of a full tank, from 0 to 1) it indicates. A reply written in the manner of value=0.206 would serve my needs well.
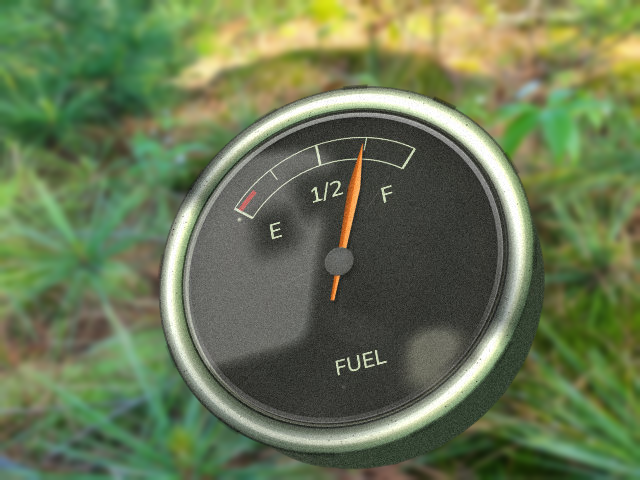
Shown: value=0.75
